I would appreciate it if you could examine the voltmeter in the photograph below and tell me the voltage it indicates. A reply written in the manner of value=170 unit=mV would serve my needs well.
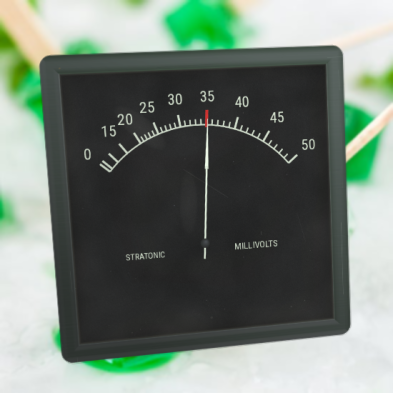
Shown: value=35 unit=mV
